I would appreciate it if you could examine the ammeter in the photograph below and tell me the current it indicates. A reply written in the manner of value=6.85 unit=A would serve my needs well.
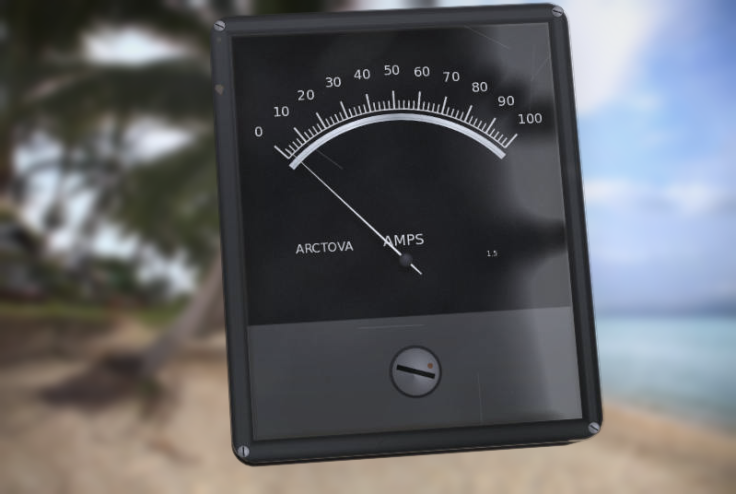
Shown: value=2 unit=A
